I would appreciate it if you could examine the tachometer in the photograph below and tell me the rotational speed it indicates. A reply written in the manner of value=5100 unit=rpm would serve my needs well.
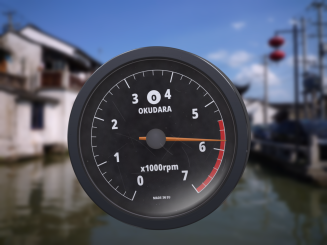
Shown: value=5800 unit=rpm
